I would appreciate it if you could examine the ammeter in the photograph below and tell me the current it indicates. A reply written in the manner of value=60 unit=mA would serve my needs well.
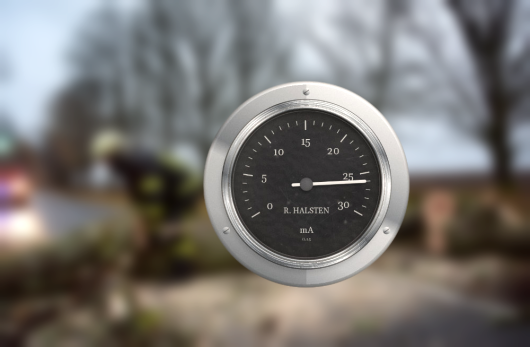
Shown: value=26 unit=mA
